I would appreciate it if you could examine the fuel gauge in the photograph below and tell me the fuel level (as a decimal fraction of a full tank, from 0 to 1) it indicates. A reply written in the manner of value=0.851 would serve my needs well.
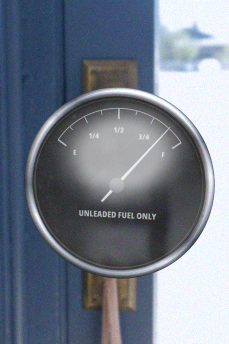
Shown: value=0.875
